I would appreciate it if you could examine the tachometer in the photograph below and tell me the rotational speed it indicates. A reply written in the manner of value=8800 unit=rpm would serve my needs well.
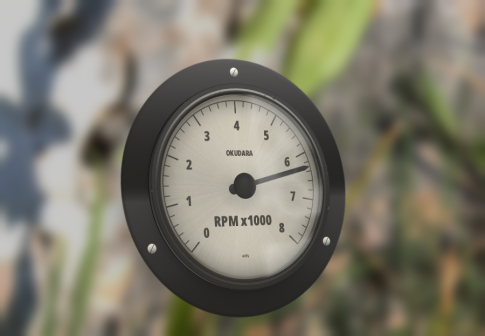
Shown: value=6300 unit=rpm
